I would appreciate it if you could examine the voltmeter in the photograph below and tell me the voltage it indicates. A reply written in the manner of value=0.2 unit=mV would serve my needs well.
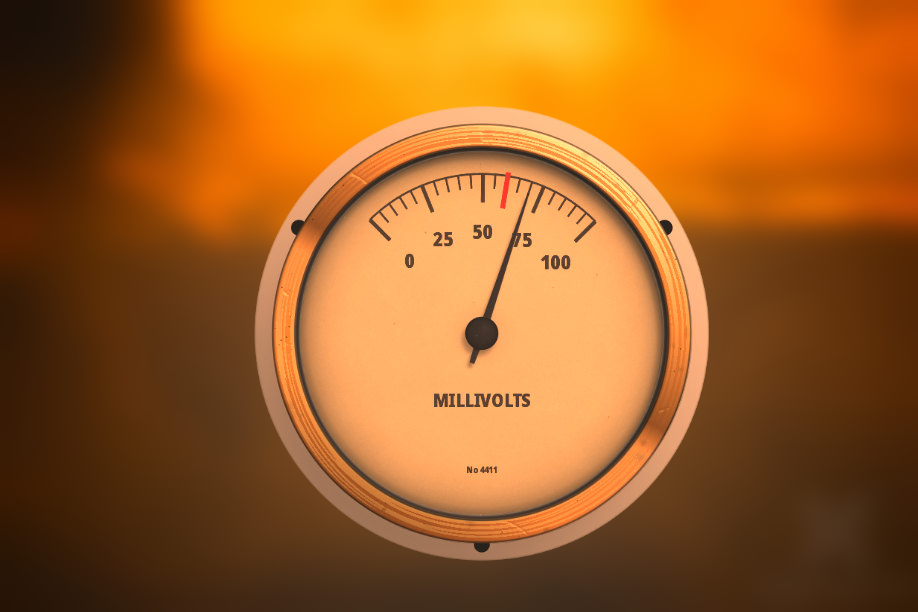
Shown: value=70 unit=mV
